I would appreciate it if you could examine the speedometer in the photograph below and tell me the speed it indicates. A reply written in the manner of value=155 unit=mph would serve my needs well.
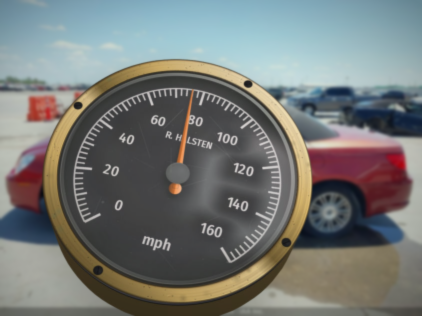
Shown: value=76 unit=mph
